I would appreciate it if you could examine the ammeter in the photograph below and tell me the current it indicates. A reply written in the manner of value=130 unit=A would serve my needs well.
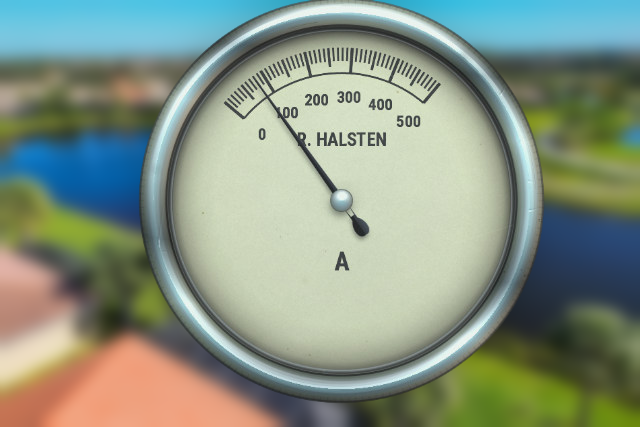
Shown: value=80 unit=A
